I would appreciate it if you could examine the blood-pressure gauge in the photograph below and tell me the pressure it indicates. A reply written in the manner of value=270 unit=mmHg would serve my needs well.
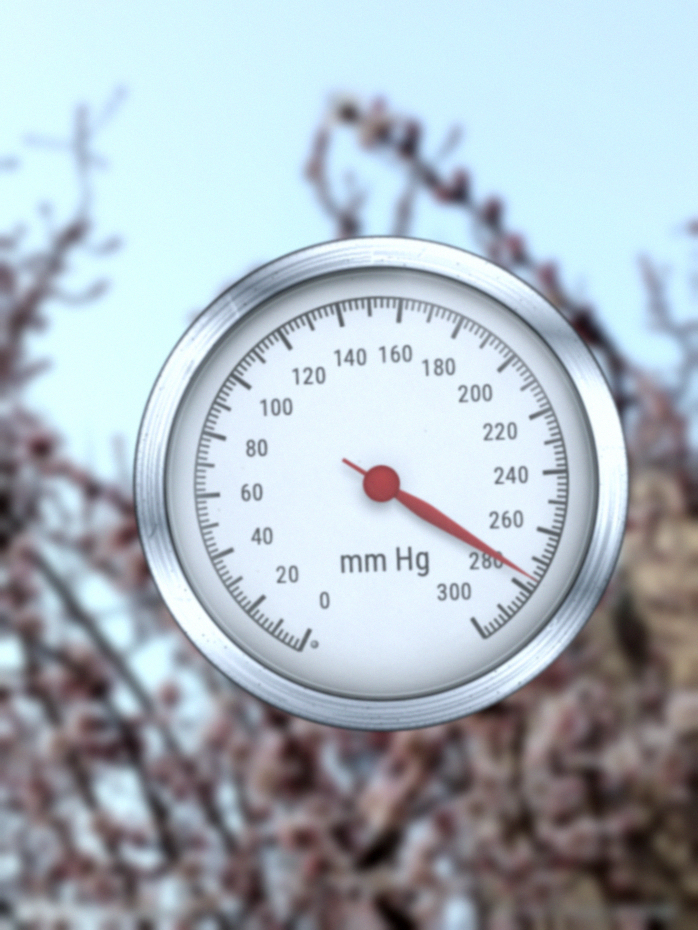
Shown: value=276 unit=mmHg
